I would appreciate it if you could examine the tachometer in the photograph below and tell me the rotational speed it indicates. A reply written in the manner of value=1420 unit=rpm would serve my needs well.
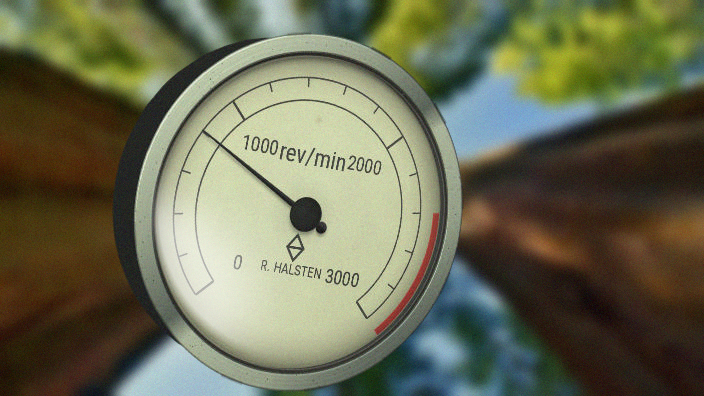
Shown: value=800 unit=rpm
